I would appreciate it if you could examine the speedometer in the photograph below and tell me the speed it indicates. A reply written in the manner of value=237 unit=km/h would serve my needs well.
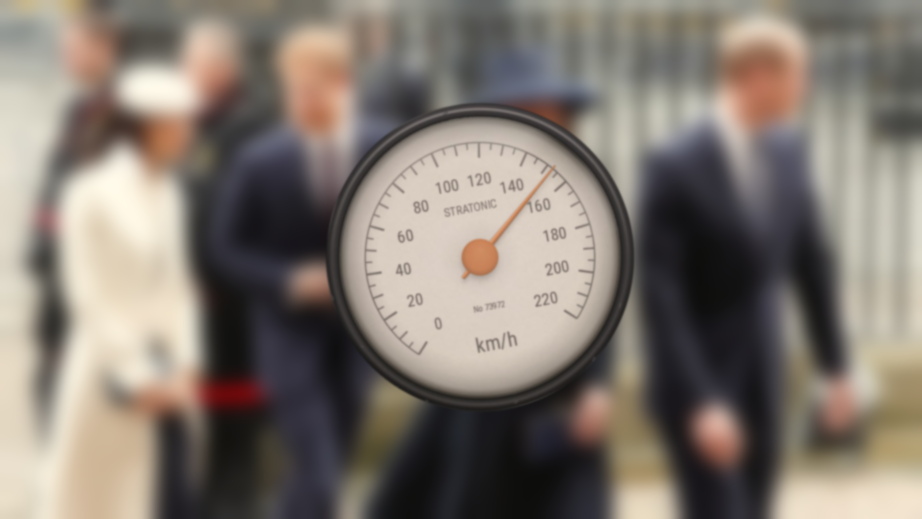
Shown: value=152.5 unit=km/h
